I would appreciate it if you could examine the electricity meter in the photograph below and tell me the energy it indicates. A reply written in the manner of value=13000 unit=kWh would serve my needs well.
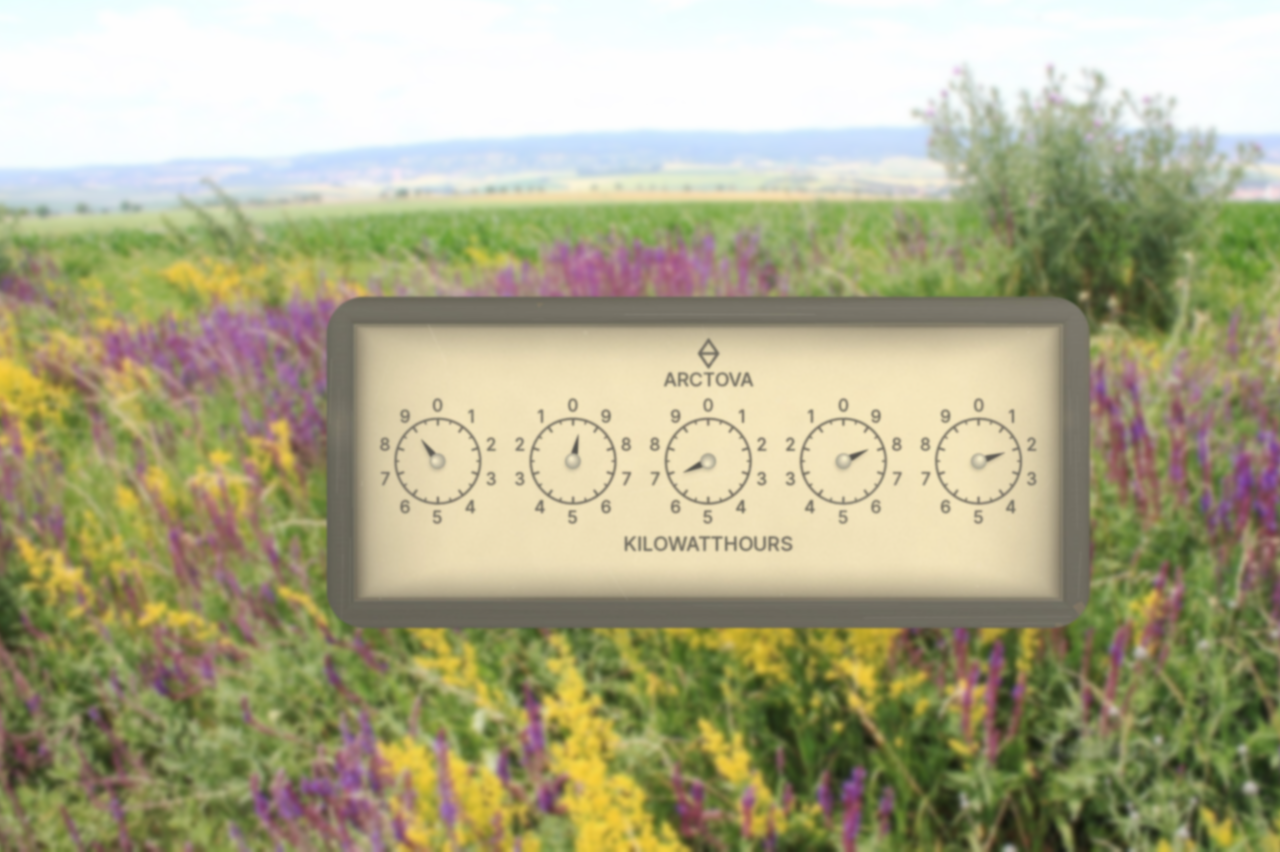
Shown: value=89682 unit=kWh
